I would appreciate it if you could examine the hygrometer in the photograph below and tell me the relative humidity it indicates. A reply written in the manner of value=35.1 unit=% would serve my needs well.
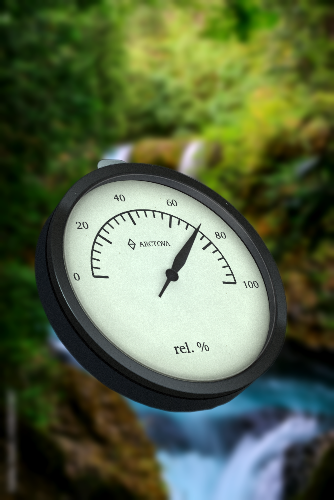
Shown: value=72 unit=%
